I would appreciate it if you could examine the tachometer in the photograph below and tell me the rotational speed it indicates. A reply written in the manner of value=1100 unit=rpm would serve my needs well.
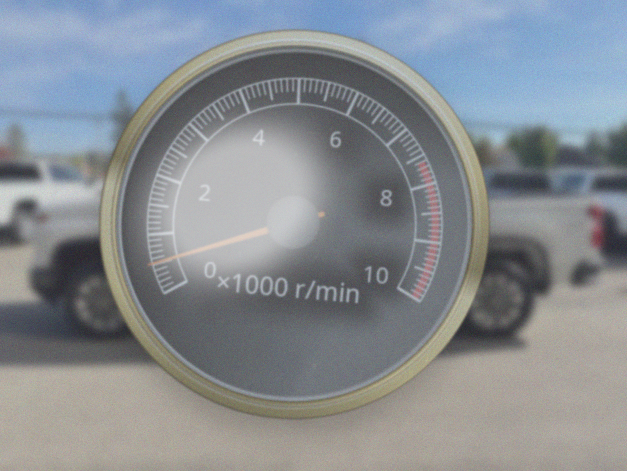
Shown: value=500 unit=rpm
